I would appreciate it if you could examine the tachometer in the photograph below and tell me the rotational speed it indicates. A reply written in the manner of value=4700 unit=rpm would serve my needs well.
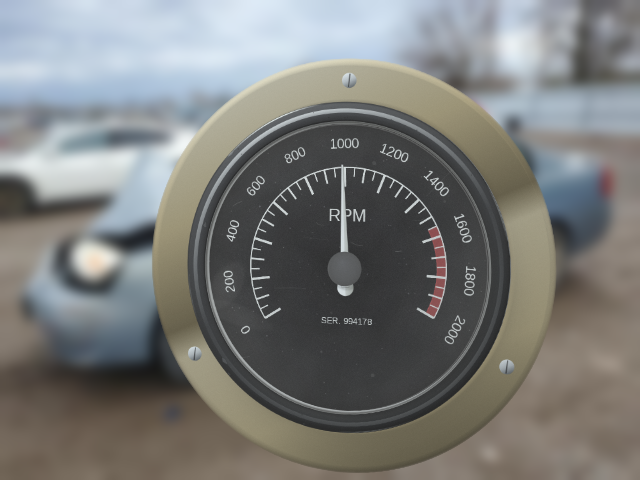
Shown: value=1000 unit=rpm
